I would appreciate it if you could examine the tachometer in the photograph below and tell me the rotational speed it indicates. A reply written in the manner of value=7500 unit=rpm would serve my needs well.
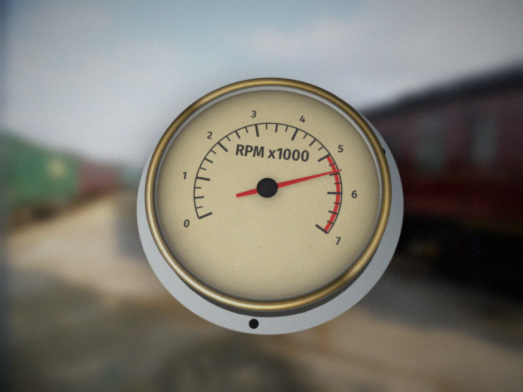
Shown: value=5500 unit=rpm
